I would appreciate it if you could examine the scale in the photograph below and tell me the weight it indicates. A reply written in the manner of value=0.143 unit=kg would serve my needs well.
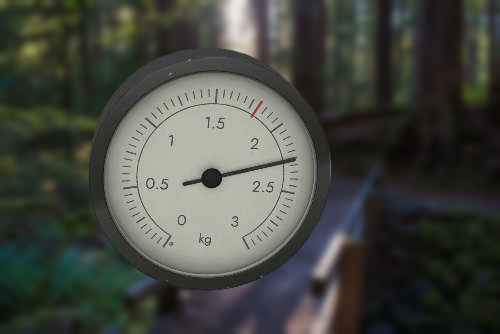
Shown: value=2.25 unit=kg
